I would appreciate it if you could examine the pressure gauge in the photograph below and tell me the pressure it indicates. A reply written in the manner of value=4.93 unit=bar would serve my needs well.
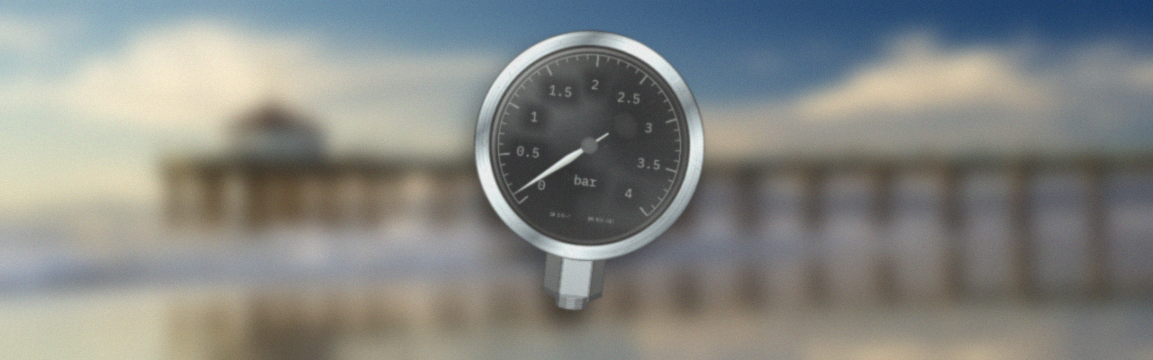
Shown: value=0.1 unit=bar
